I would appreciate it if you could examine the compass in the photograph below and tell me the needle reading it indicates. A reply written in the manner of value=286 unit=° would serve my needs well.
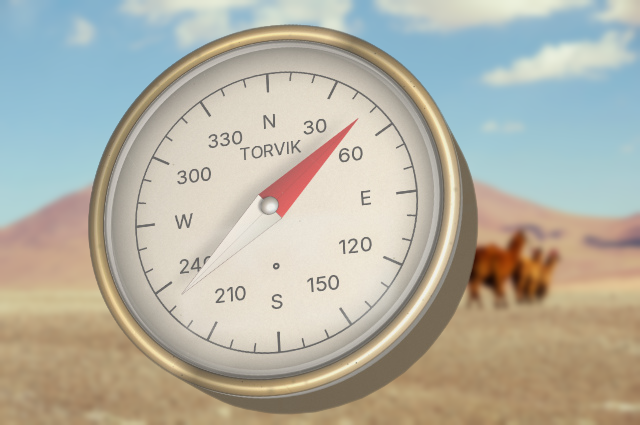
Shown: value=50 unit=°
